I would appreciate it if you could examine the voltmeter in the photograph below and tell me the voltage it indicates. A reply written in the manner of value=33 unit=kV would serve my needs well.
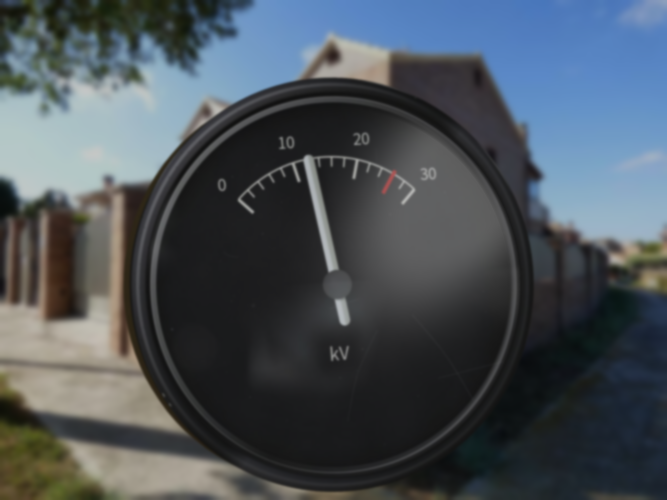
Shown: value=12 unit=kV
